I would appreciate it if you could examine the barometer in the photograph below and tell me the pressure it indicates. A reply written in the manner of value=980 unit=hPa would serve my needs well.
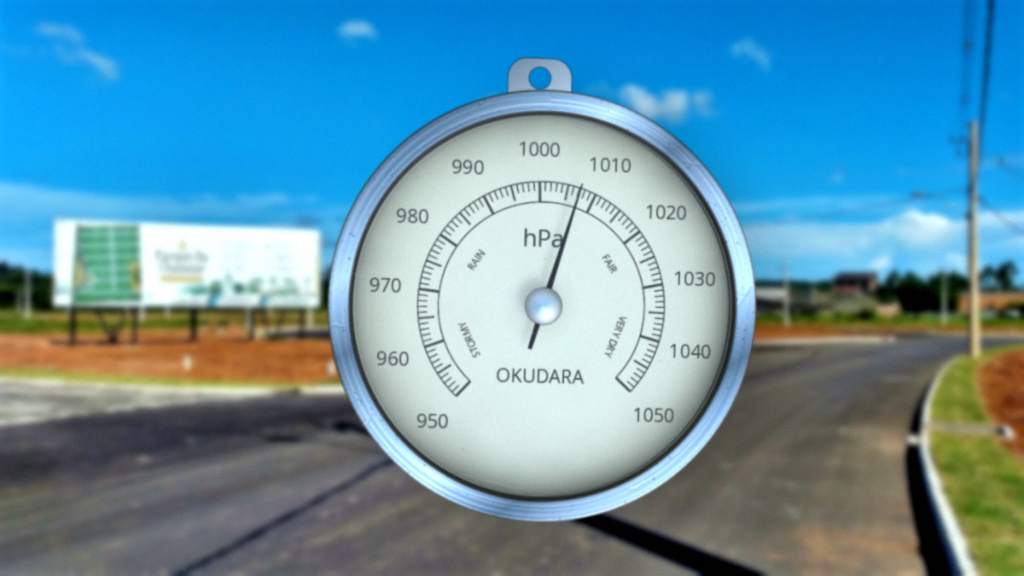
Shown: value=1007 unit=hPa
